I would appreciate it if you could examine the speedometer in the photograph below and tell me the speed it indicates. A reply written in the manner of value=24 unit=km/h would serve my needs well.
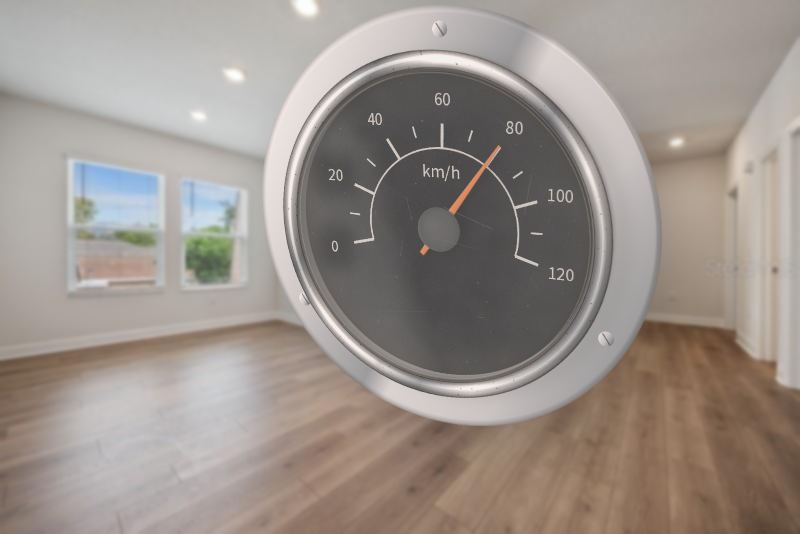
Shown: value=80 unit=km/h
